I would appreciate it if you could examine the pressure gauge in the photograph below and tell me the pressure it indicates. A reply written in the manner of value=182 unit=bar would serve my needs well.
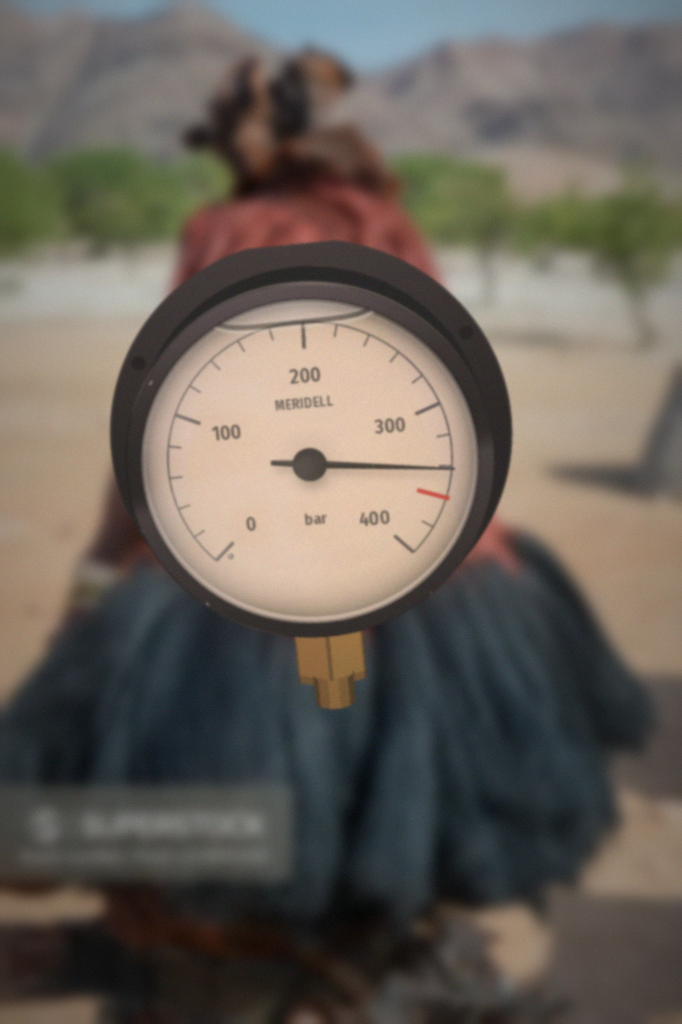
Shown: value=340 unit=bar
